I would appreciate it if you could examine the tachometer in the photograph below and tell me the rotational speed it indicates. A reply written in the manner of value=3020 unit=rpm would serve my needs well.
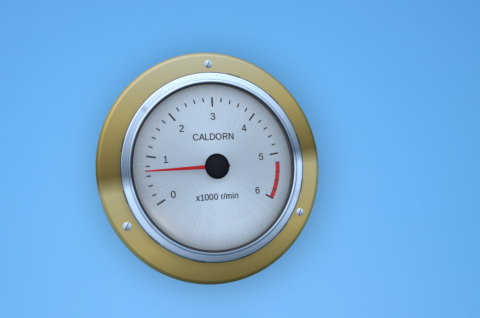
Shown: value=700 unit=rpm
